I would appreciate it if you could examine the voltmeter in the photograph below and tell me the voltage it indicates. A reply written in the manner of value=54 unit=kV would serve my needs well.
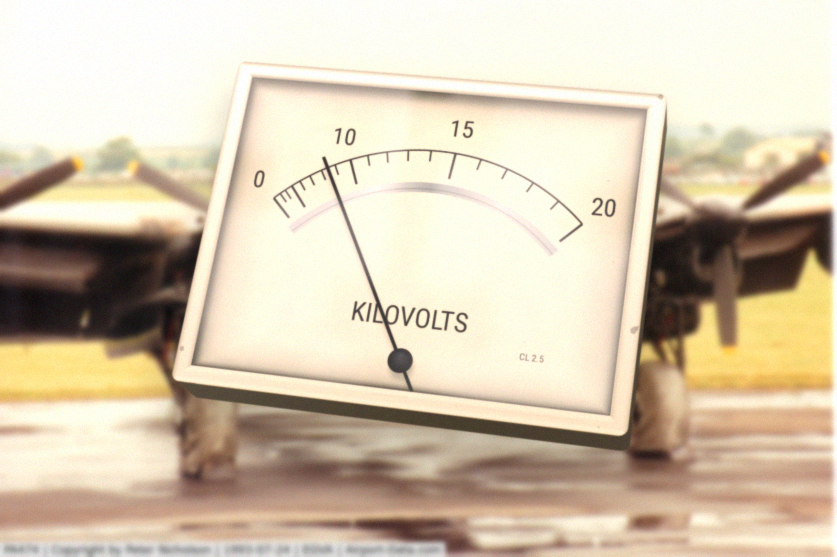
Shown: value=8.5 unit=kV
